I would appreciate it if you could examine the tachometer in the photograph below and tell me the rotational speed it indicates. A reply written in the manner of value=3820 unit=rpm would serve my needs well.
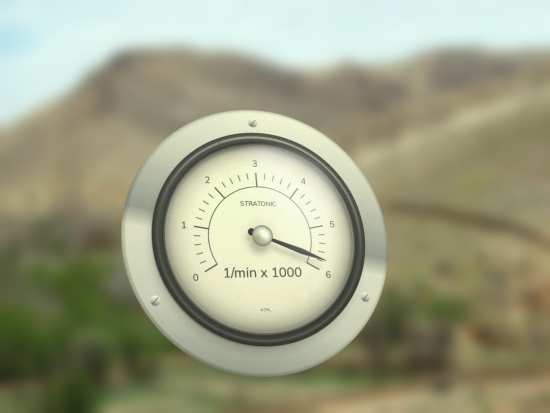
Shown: value=5800 unit=rpm
